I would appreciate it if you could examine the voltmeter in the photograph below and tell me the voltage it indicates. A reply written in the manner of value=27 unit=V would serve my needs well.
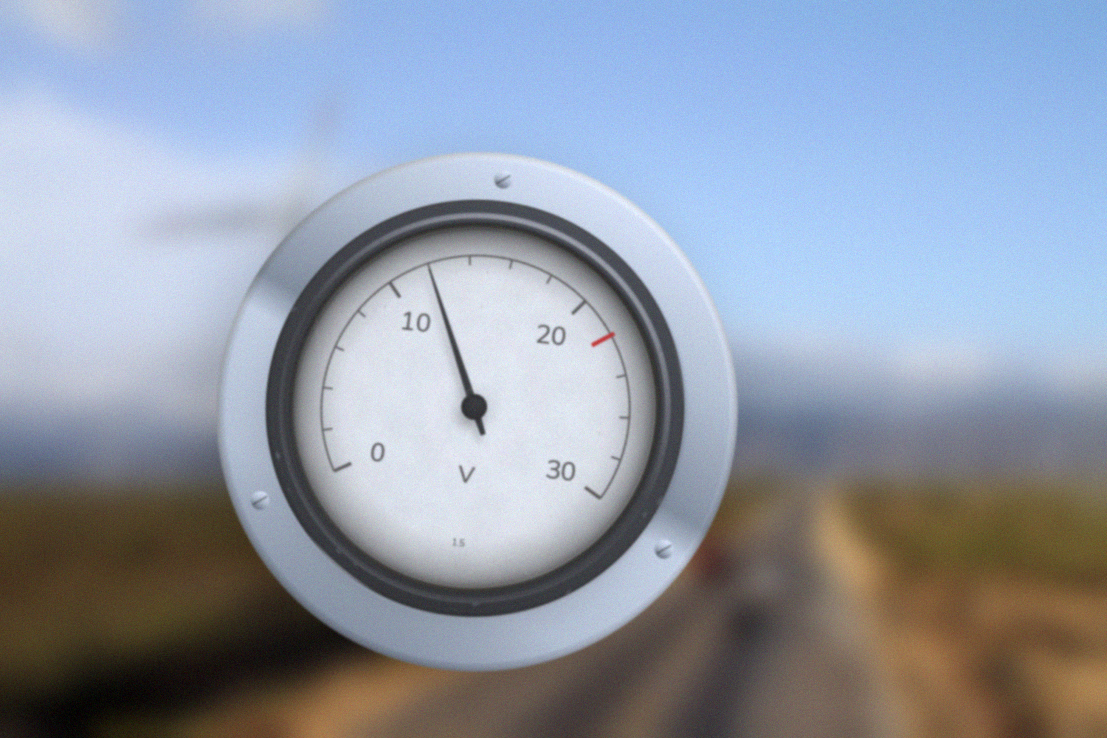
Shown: value=12 unit=V
